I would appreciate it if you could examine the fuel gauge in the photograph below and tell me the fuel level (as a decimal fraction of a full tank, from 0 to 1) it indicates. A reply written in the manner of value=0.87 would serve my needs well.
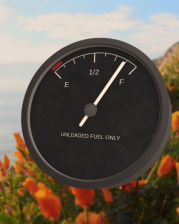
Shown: value=0.875
